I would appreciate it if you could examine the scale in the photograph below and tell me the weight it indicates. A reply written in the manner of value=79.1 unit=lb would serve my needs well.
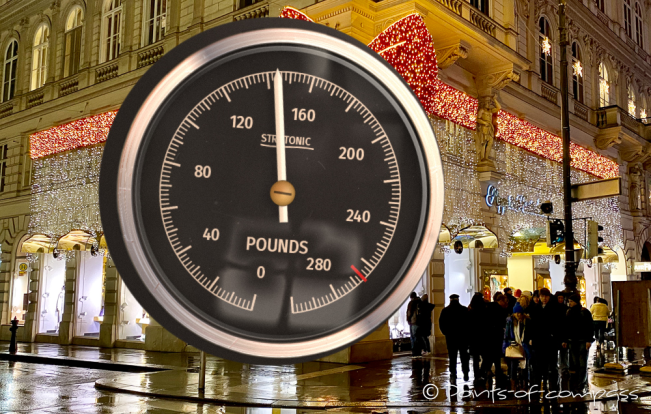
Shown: value=144 unit=lb
